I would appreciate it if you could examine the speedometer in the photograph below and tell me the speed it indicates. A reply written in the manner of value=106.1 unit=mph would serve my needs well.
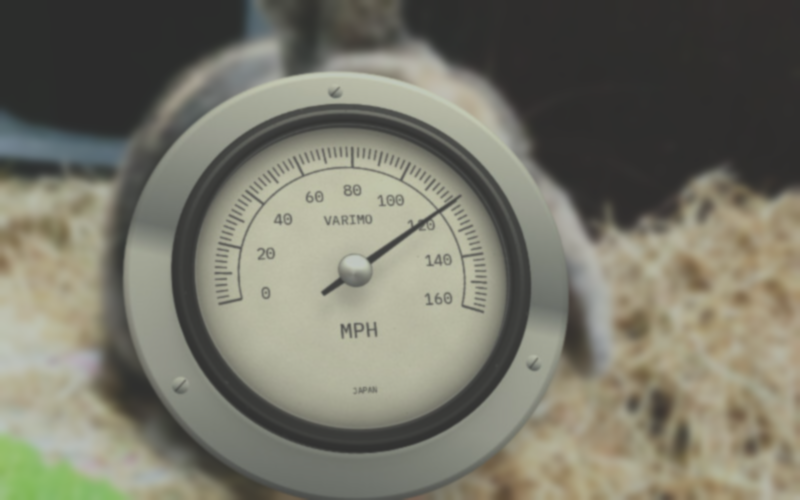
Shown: value=120 unit=mph
